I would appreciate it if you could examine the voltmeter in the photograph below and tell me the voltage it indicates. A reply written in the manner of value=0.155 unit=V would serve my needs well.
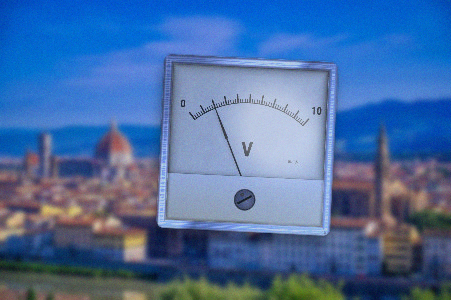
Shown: value=2 unit=V
